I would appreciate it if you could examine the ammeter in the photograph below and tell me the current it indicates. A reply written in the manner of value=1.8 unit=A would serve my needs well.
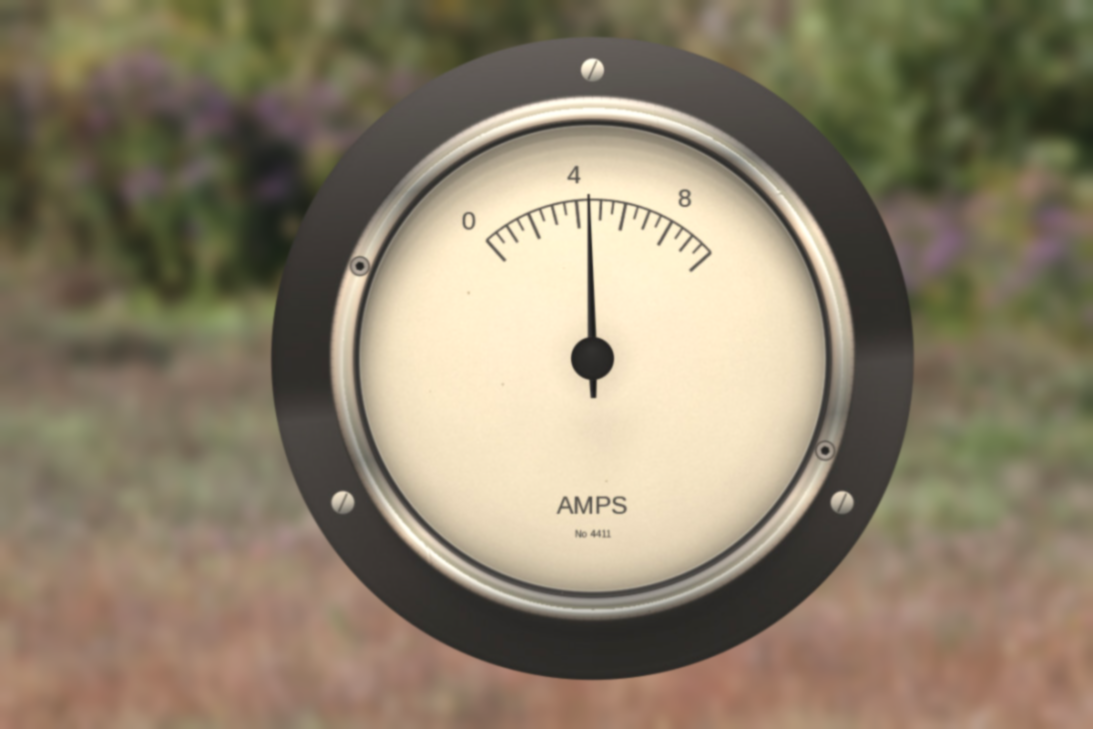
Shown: value=4.5 unit=A
